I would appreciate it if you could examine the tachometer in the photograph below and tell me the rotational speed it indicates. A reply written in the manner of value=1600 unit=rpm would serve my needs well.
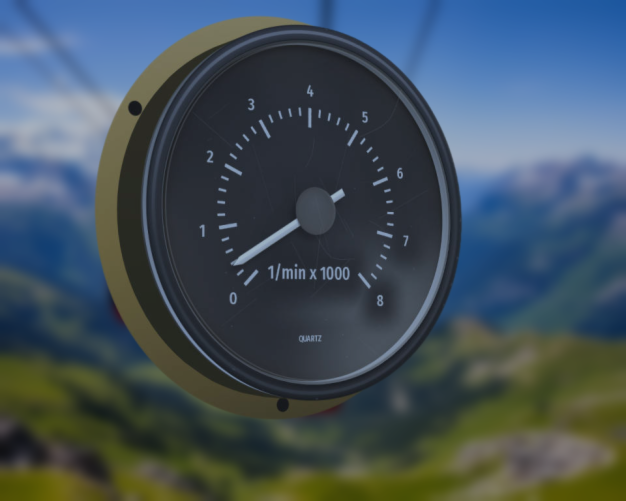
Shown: value=400 unit=rpm
